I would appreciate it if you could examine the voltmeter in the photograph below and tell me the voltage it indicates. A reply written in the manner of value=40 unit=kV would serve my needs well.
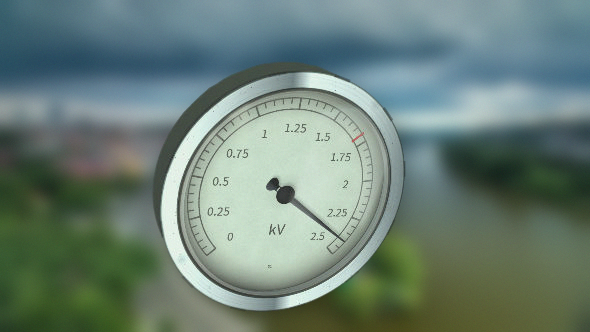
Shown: value=2.4 unit=kV
